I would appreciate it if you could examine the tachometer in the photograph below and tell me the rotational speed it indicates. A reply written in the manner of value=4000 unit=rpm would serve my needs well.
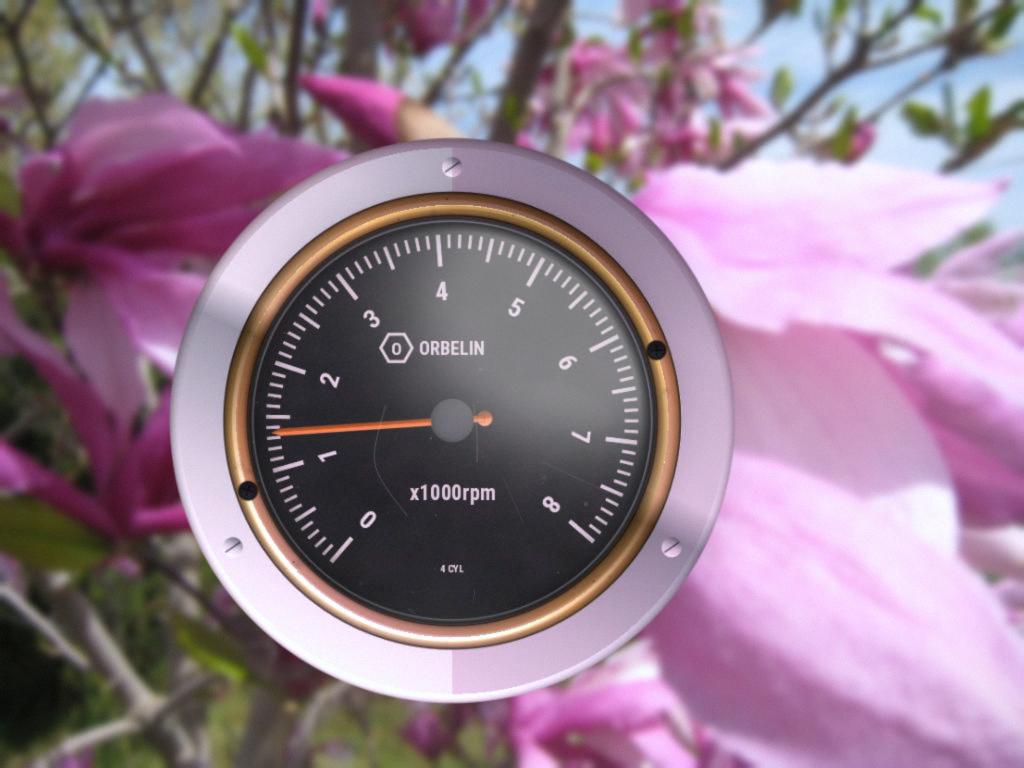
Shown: value=1350 unit=rpm
